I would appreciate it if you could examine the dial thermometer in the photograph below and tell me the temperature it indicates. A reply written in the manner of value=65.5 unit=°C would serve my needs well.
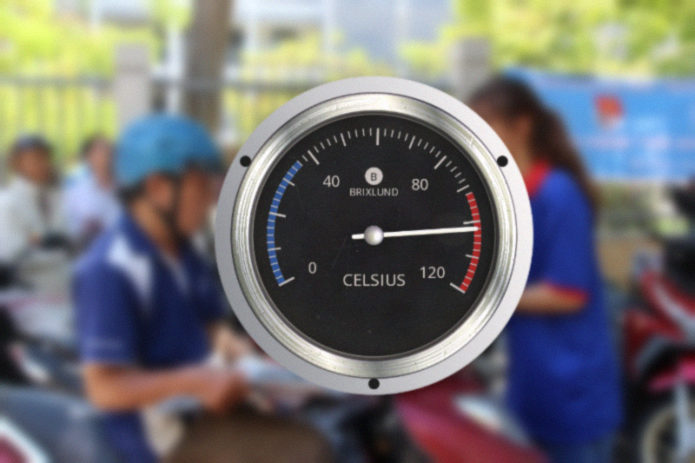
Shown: value=102 unit=°C
